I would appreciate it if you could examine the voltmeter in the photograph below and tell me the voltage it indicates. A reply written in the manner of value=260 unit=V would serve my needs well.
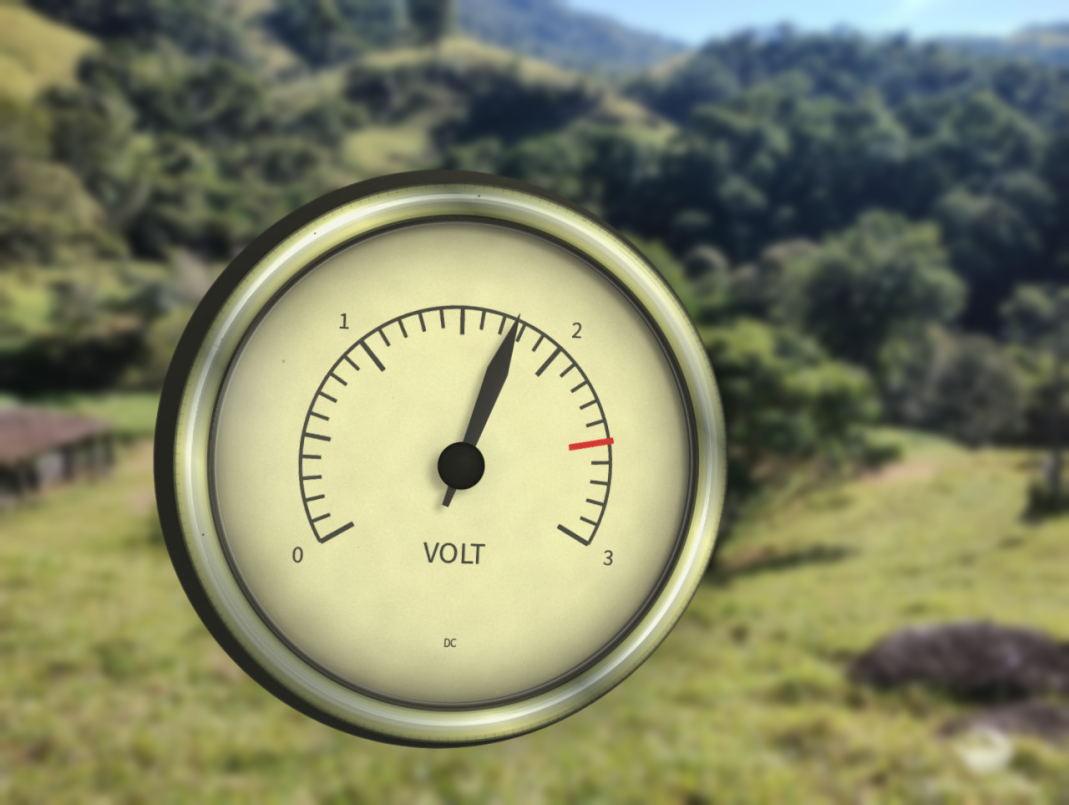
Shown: value=1.75 unit=V
